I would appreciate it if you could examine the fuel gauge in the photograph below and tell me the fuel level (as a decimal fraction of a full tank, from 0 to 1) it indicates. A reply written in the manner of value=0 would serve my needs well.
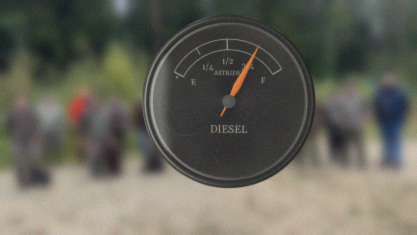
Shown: value=0.75
